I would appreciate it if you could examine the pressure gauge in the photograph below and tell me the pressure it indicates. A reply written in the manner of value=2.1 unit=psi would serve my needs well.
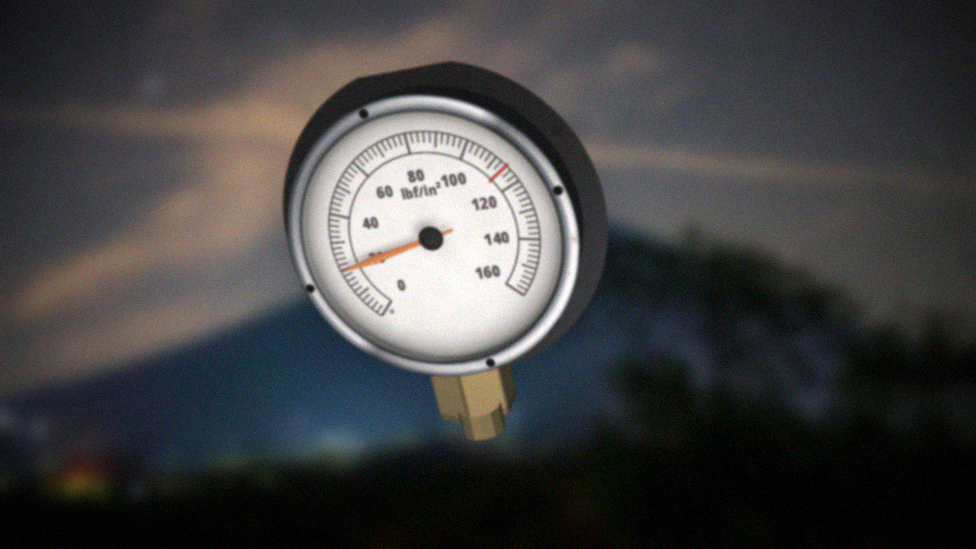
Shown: value=20 unit=psi
